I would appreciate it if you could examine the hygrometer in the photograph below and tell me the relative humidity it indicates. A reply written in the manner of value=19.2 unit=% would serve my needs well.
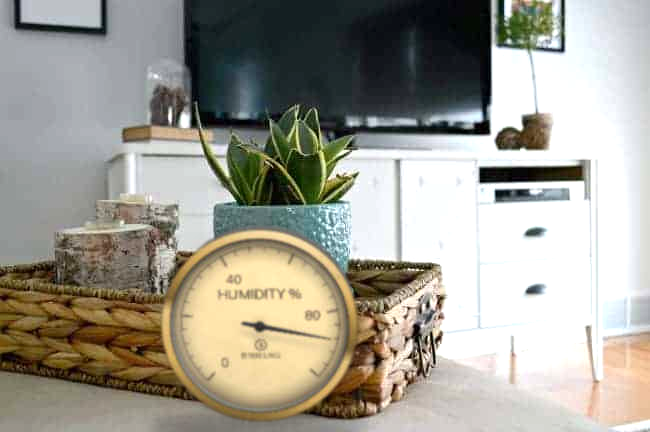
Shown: value=88 unit=%
